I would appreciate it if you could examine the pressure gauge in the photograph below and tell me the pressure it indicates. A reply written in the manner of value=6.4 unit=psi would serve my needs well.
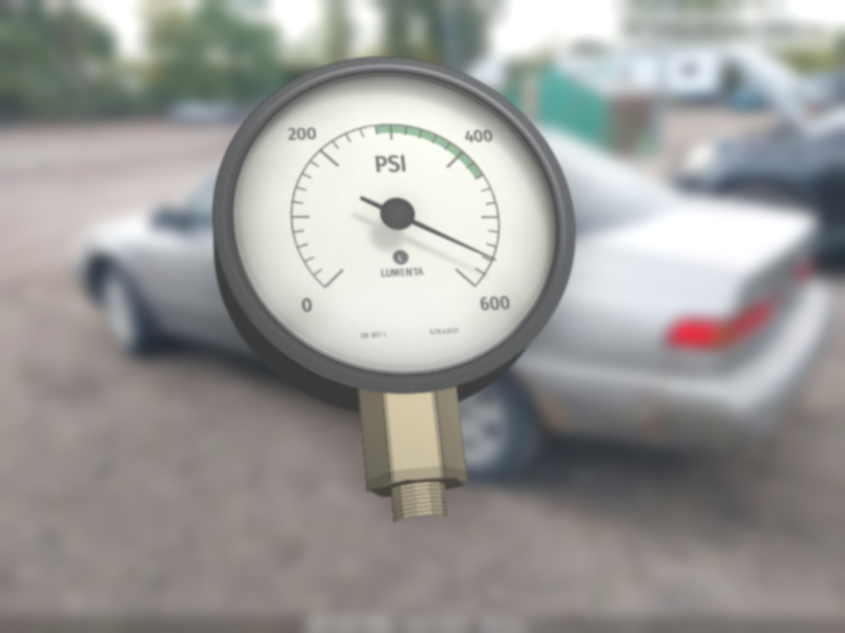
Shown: value=560 unit=psi
